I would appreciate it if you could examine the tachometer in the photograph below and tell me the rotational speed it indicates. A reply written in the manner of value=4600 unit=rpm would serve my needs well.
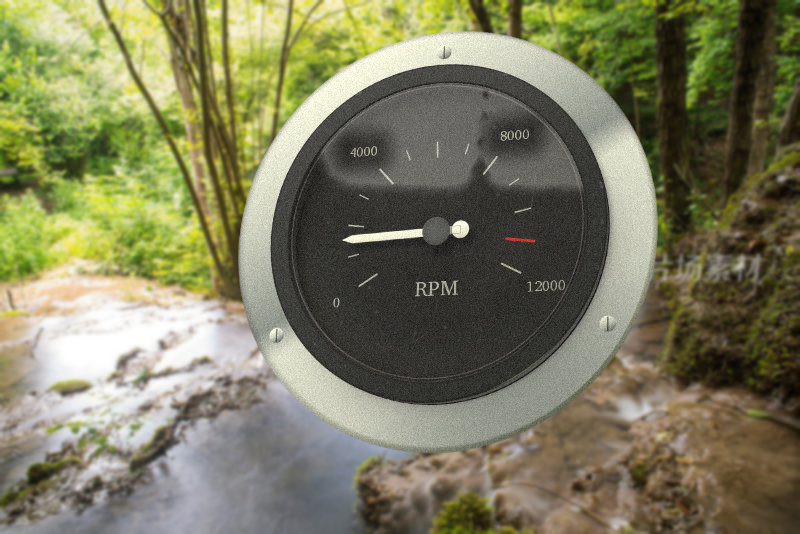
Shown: value=1500 unit=rpm
